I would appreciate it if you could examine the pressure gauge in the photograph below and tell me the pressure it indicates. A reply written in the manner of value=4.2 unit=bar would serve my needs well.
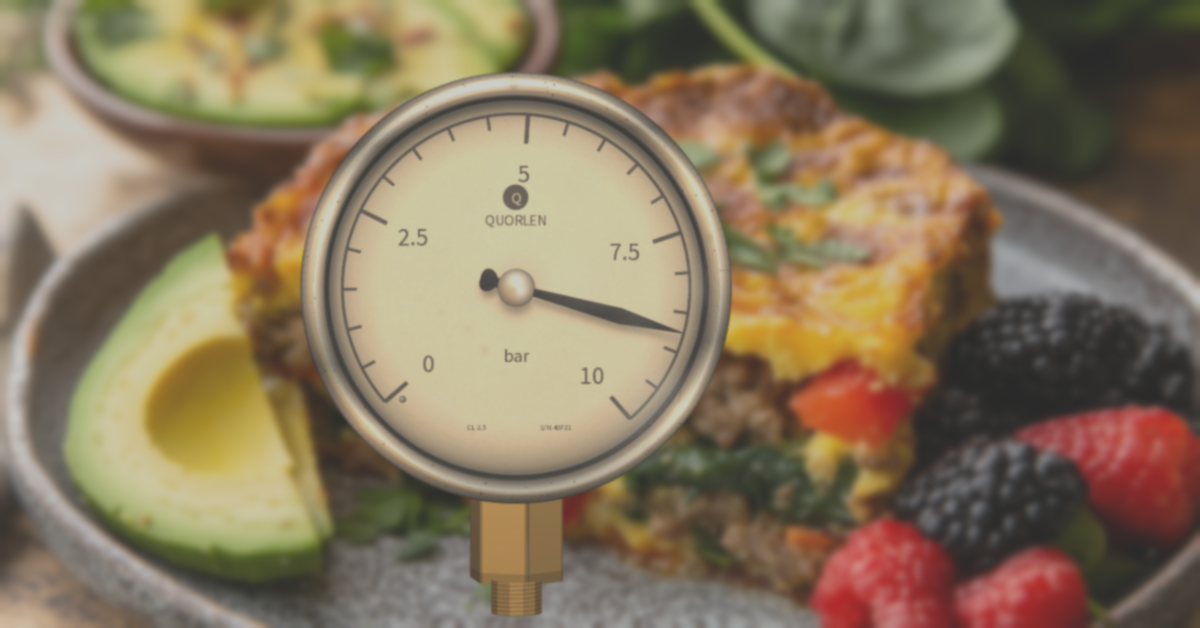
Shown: value=8.75 unit=bar
